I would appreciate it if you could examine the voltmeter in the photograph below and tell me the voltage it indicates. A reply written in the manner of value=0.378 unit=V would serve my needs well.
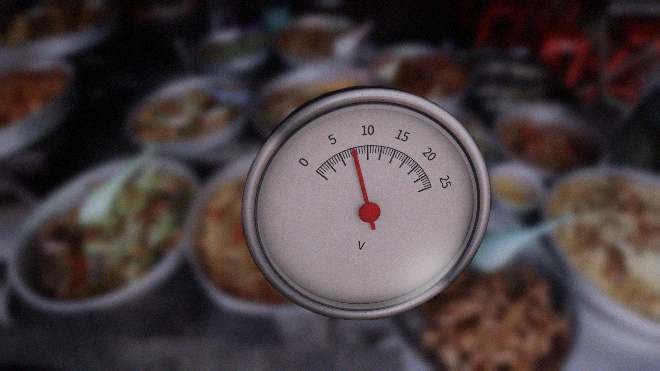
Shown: value=7.5 unit=V
